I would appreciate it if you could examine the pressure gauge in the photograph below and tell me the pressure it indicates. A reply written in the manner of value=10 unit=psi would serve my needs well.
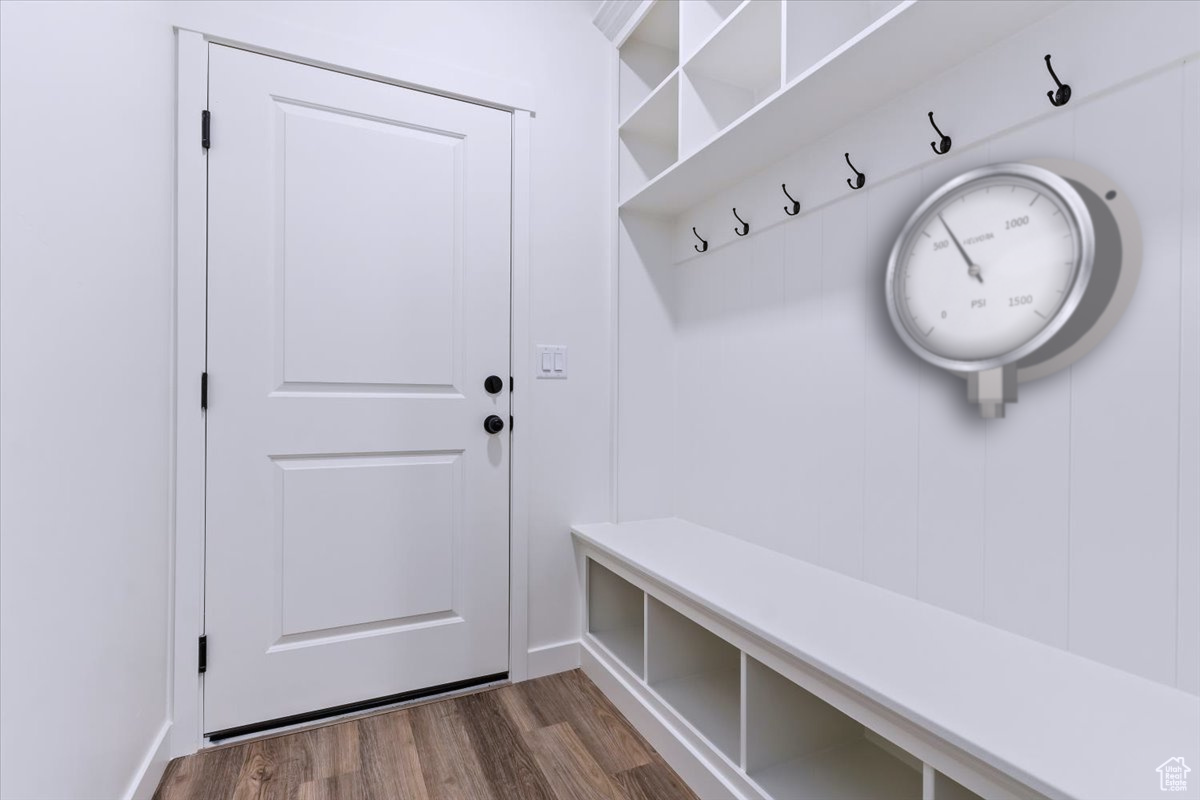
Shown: value=600 unit=psi
